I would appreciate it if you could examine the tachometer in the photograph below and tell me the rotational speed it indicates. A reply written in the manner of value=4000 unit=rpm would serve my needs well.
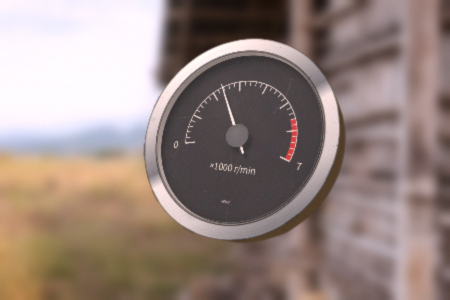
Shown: value=2400 unit=rpm
